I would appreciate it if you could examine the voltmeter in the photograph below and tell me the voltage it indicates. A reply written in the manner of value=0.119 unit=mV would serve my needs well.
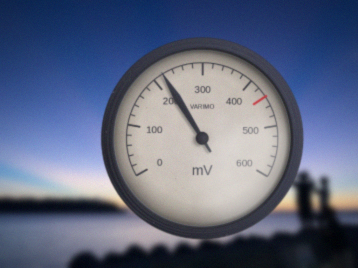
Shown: value=220 unit=mV
